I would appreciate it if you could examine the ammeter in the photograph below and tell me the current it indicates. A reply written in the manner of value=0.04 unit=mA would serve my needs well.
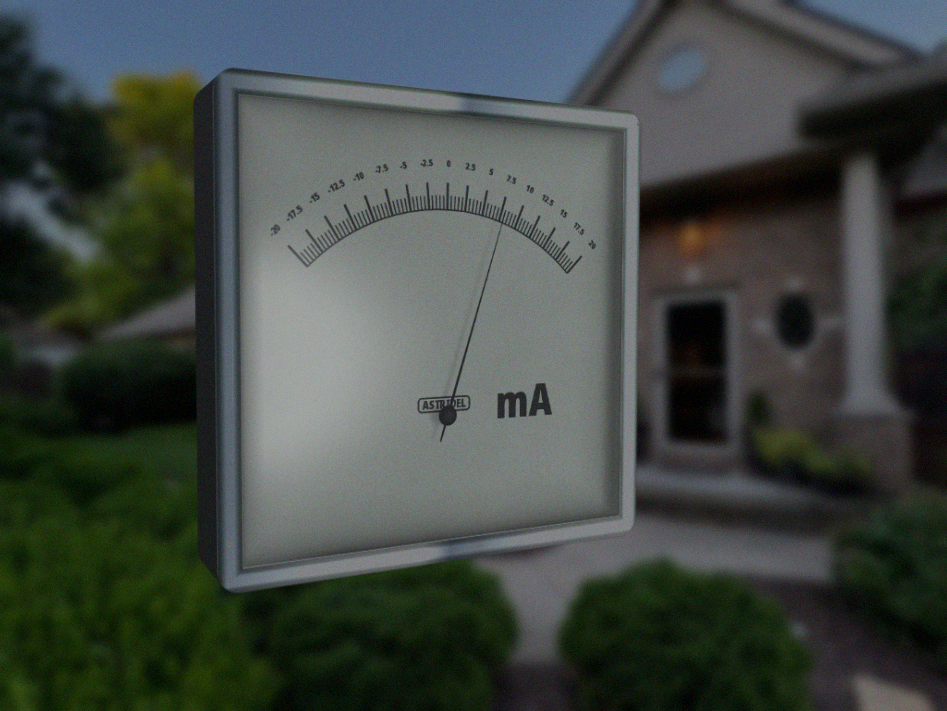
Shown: value=7.5 unit=mA
